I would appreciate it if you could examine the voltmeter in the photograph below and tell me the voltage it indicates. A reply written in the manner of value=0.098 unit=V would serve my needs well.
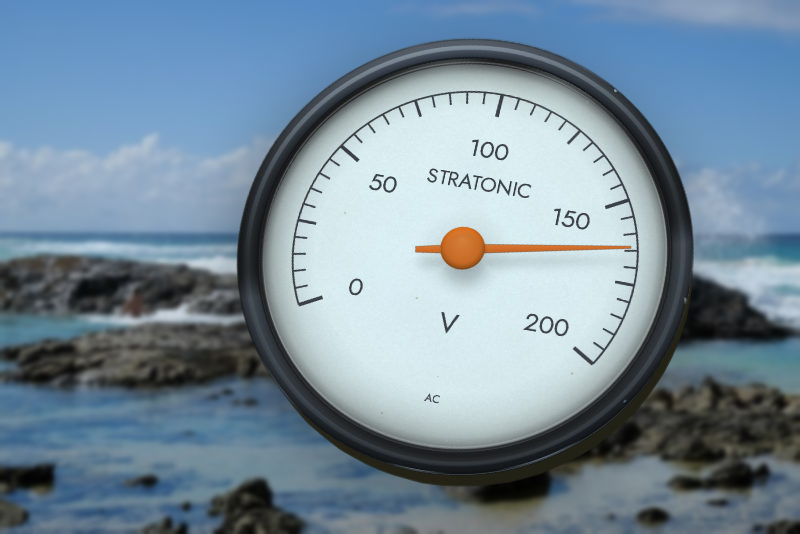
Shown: value=165 unit=V
